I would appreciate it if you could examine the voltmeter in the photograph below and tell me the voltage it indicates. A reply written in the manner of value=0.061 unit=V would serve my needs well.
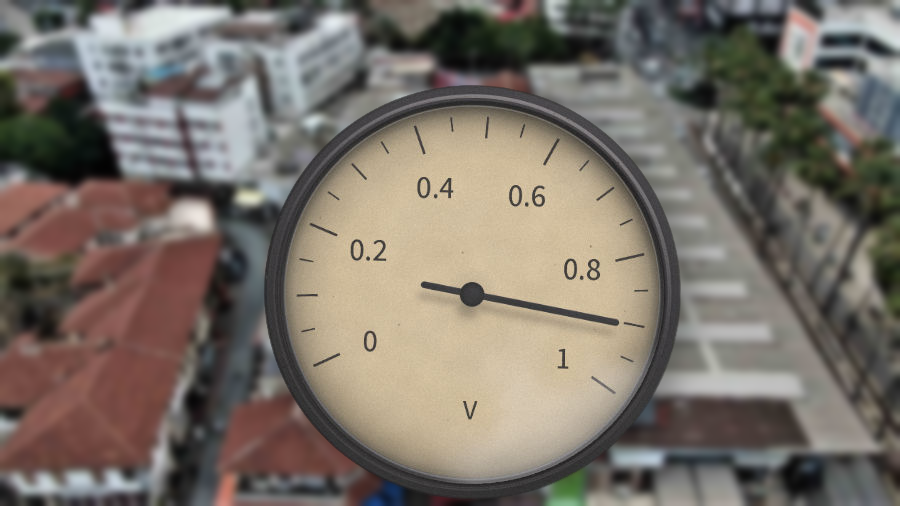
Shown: value=0.9 unit=V
